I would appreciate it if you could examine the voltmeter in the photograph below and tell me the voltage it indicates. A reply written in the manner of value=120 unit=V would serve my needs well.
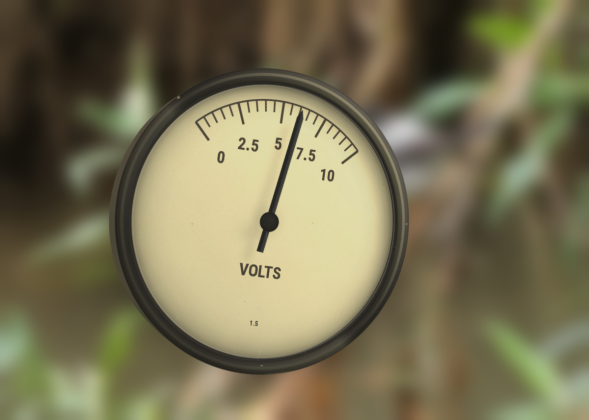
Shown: value=6 unit=V
